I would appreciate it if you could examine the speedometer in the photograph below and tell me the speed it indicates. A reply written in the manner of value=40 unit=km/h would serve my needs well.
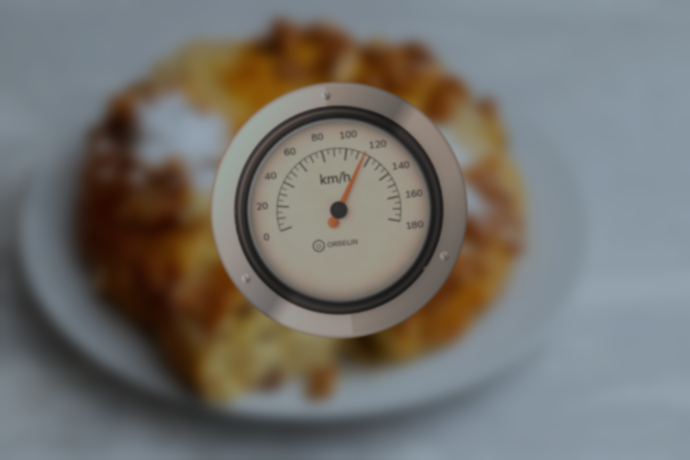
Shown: value=115 unit=km/h
